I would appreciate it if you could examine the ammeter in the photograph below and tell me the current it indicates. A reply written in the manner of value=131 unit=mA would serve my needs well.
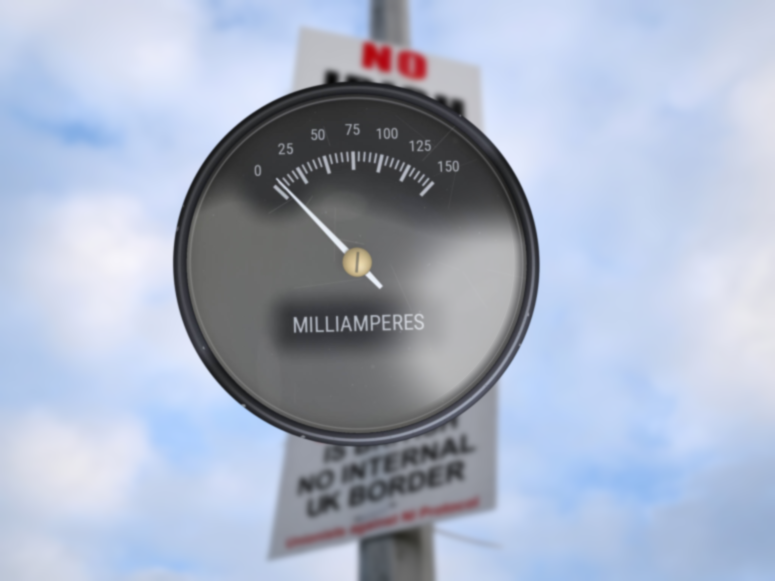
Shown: value=5 unit=mA
